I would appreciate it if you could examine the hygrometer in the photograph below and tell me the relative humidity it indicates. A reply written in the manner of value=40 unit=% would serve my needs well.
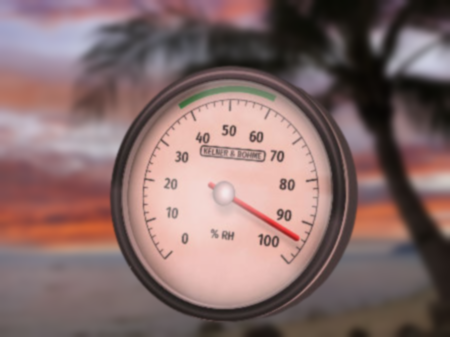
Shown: value=94 unit=%
